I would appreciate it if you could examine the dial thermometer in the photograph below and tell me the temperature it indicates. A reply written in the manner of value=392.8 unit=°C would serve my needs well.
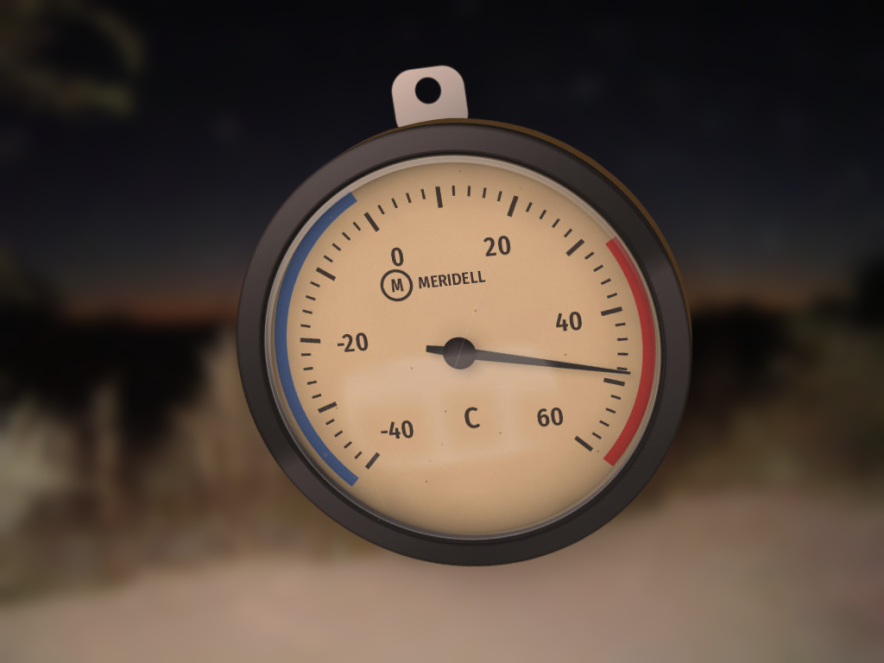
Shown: value=48 unit=°C
